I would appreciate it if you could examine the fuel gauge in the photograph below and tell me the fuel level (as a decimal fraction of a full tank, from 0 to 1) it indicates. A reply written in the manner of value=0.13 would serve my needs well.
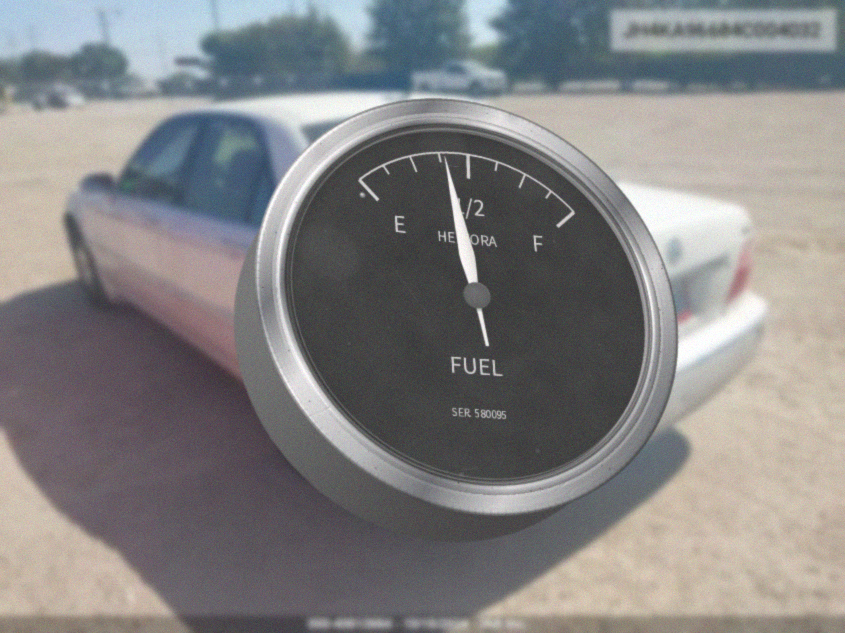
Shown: value=0.375
